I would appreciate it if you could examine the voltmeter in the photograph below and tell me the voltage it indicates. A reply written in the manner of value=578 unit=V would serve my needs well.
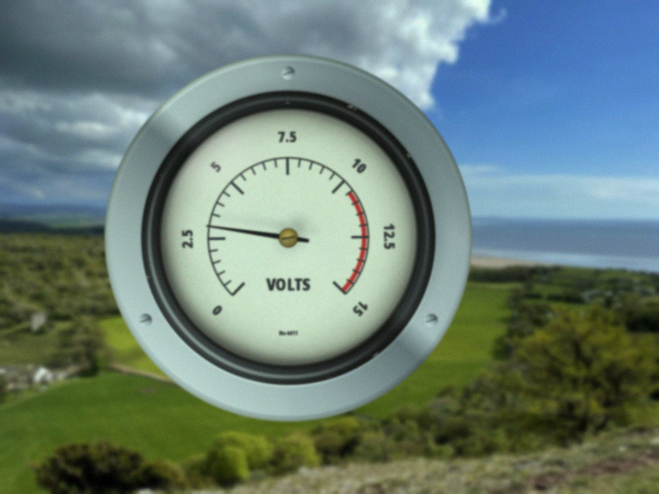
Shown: value=3 unit=V
